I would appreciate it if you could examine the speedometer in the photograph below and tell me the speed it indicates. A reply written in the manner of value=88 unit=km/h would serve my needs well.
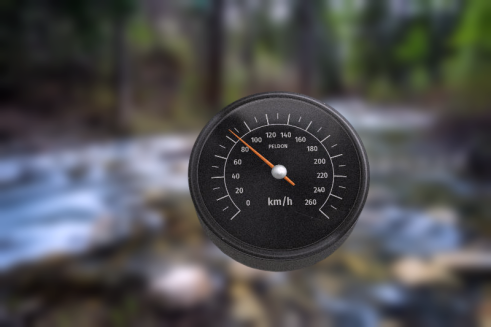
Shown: value=85 unit=km/h
